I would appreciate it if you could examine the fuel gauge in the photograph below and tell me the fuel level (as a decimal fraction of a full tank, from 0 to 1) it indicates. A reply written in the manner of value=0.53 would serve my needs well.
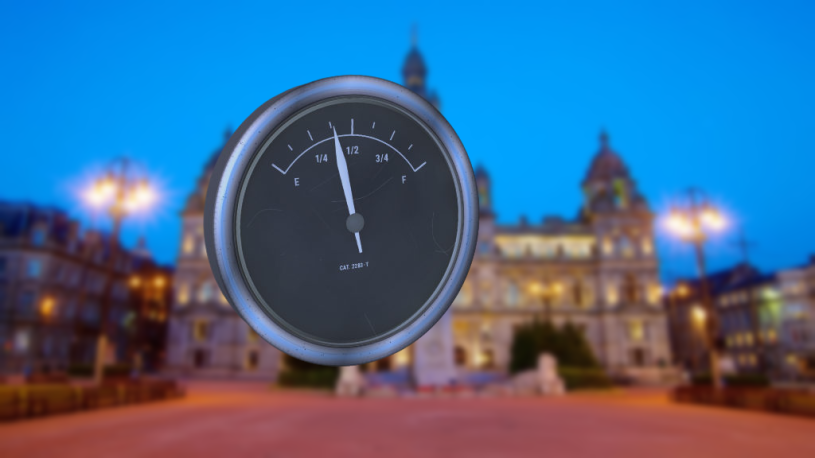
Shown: value=0.375
